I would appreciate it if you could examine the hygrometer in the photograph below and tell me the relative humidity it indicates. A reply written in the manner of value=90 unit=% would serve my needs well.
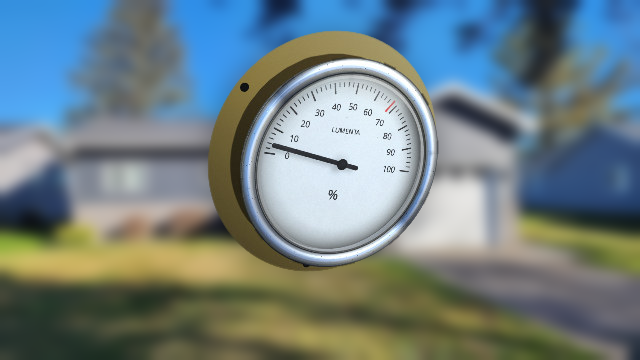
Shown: value=4 unit=%
